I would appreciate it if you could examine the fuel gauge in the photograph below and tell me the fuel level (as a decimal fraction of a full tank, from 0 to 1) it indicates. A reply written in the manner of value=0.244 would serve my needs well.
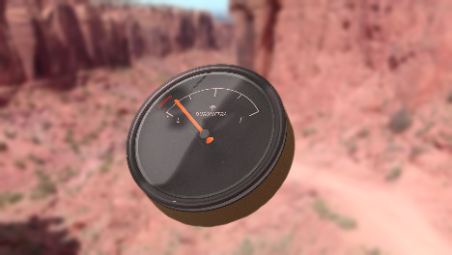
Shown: value=0.125
